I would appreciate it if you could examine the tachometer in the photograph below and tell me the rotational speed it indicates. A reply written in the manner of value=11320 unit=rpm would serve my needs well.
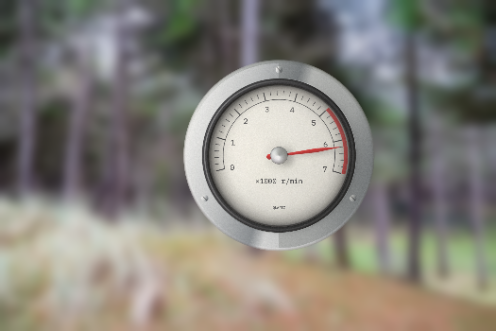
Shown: value=6200 unit=rpm
